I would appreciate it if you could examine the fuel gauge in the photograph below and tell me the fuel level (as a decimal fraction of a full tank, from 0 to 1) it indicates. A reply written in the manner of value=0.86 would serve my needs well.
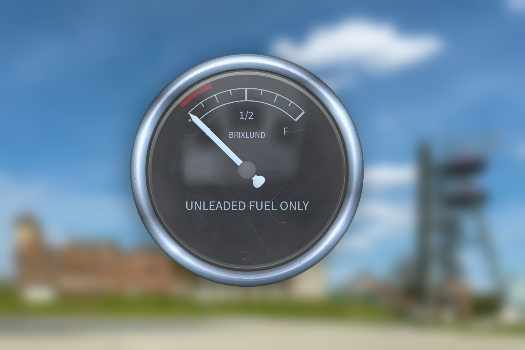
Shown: value=0
